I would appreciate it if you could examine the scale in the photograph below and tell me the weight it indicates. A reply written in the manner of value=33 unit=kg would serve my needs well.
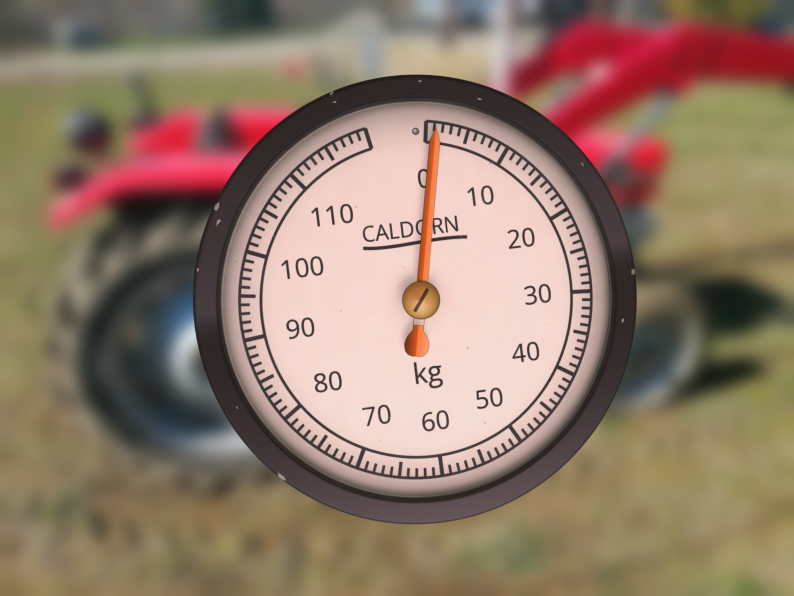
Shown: value=1 unit=kg
